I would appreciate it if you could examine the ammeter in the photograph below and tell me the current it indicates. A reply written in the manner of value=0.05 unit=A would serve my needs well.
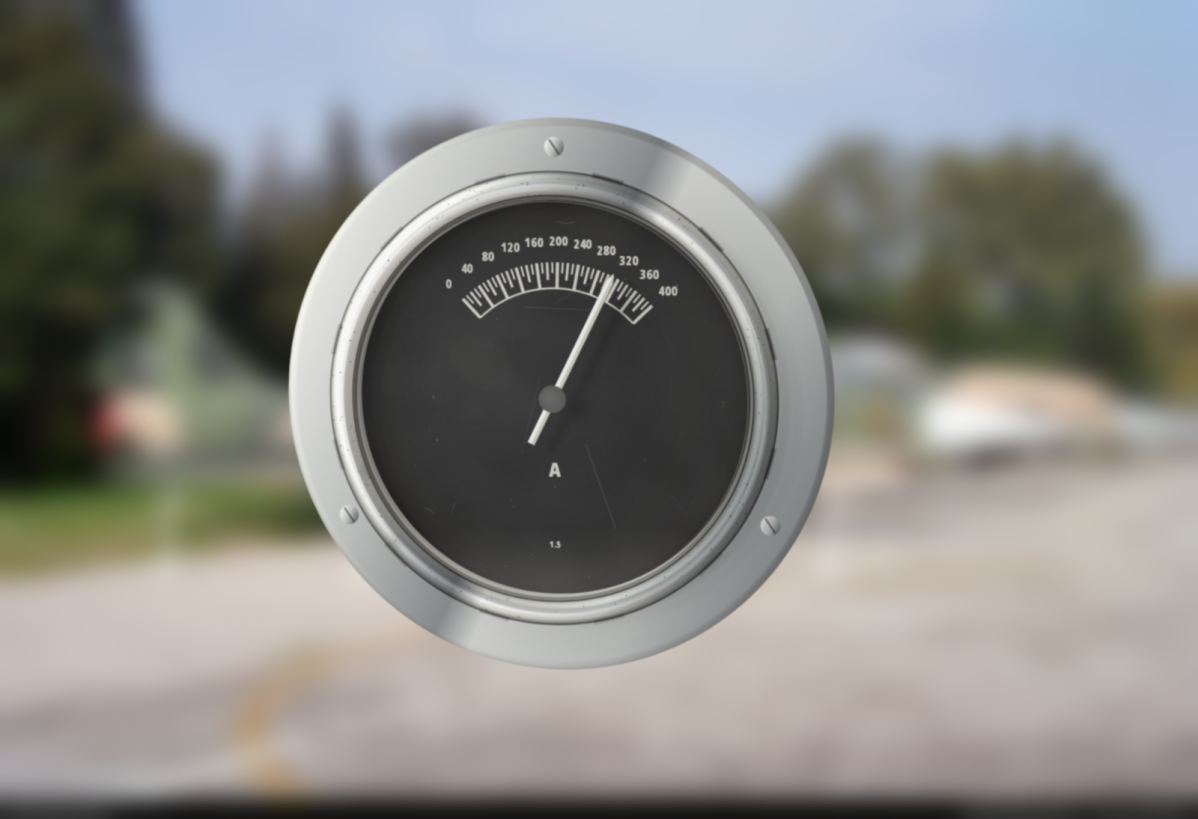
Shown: value=310 unit=A
